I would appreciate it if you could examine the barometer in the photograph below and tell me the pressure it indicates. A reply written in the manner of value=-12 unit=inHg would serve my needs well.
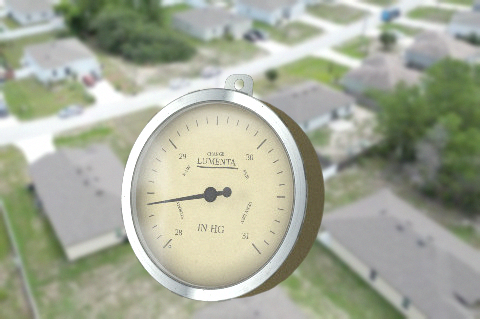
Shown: value=28.4 unit=inHg
